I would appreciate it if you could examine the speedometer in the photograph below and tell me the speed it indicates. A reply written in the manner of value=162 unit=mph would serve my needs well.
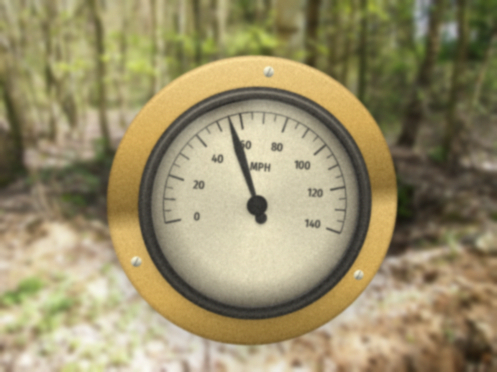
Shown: value=55 unit=mph
